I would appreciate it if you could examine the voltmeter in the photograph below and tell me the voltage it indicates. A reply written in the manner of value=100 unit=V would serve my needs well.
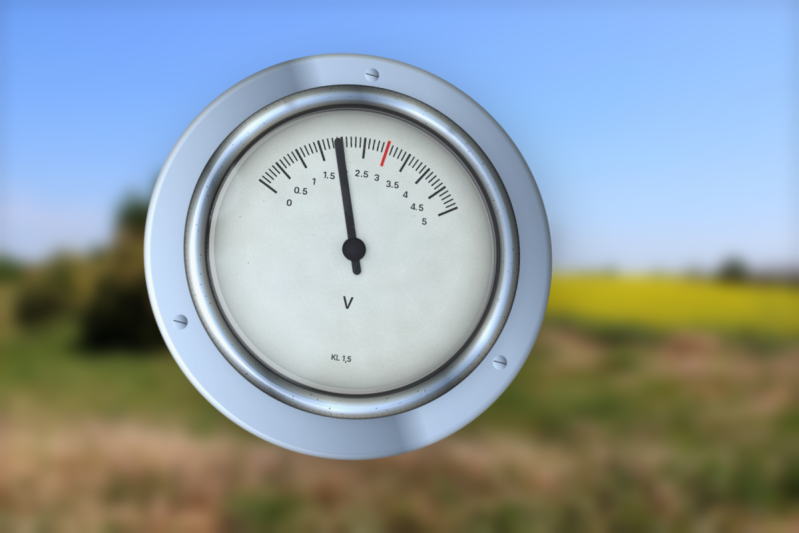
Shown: value=1.9 unit=V
